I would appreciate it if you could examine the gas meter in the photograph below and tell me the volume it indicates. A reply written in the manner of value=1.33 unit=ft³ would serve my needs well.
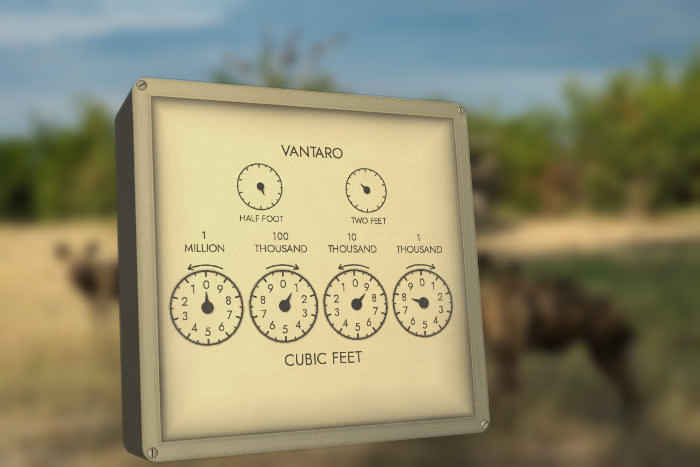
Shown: value=8800 unit=ft³
